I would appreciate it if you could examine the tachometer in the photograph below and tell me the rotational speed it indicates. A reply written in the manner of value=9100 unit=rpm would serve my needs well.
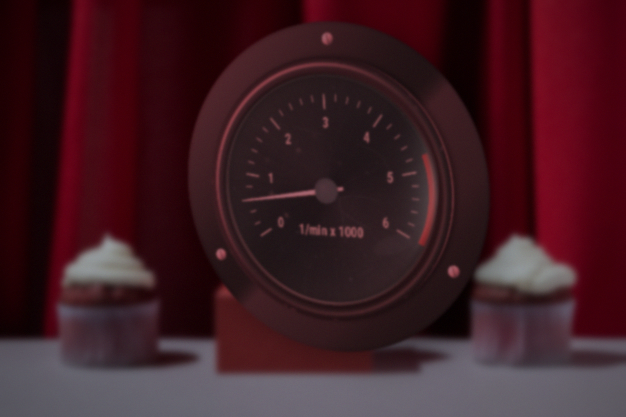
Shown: value=600 unit=rpm
